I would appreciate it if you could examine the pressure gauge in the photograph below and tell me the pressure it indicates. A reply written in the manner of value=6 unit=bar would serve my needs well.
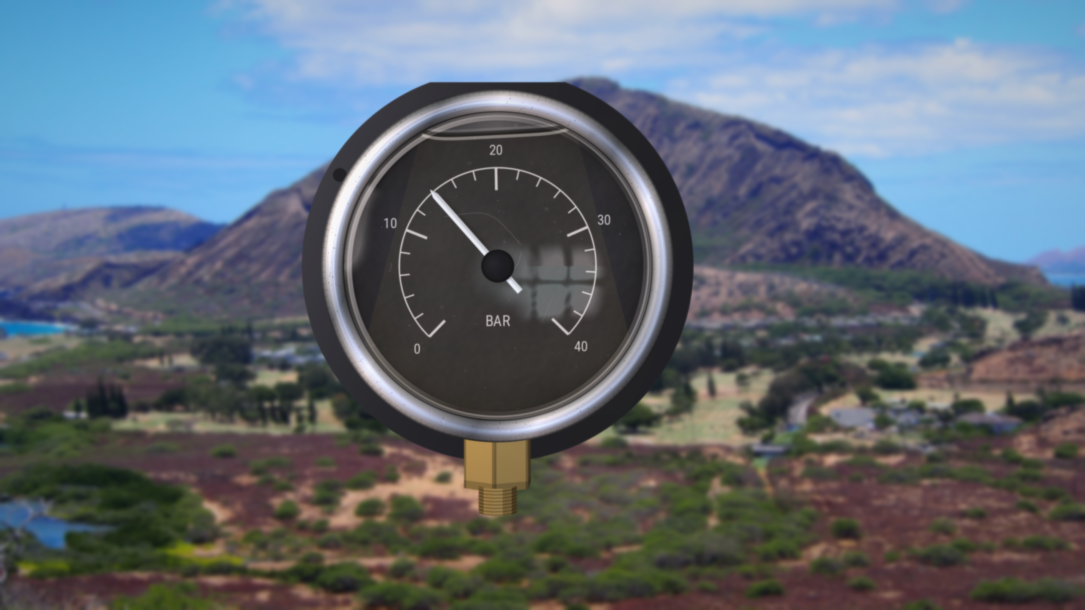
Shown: value=14 unit=bar
